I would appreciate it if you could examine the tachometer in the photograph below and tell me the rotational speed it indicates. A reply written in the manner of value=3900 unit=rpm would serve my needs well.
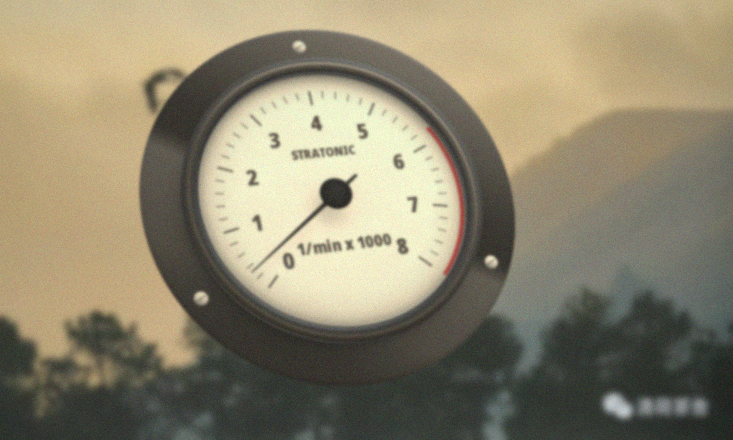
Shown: value=300 unit=rpm
